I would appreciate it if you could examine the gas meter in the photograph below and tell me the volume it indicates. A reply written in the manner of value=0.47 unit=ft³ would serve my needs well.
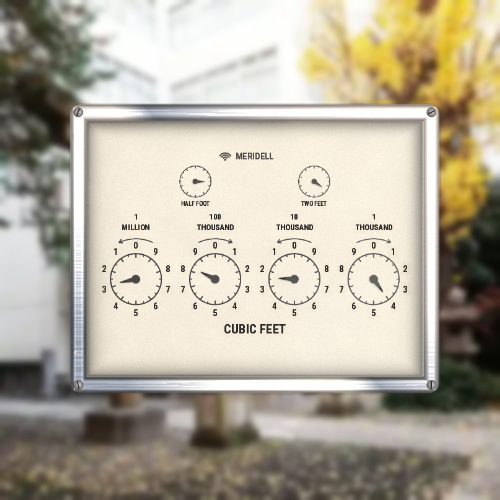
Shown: value=282400 unit=ft³
